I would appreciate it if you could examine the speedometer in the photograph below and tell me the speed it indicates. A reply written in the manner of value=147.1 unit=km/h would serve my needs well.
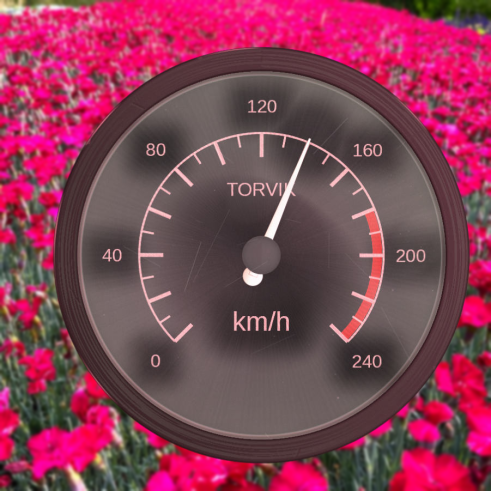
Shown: value=140 unit=km/h
